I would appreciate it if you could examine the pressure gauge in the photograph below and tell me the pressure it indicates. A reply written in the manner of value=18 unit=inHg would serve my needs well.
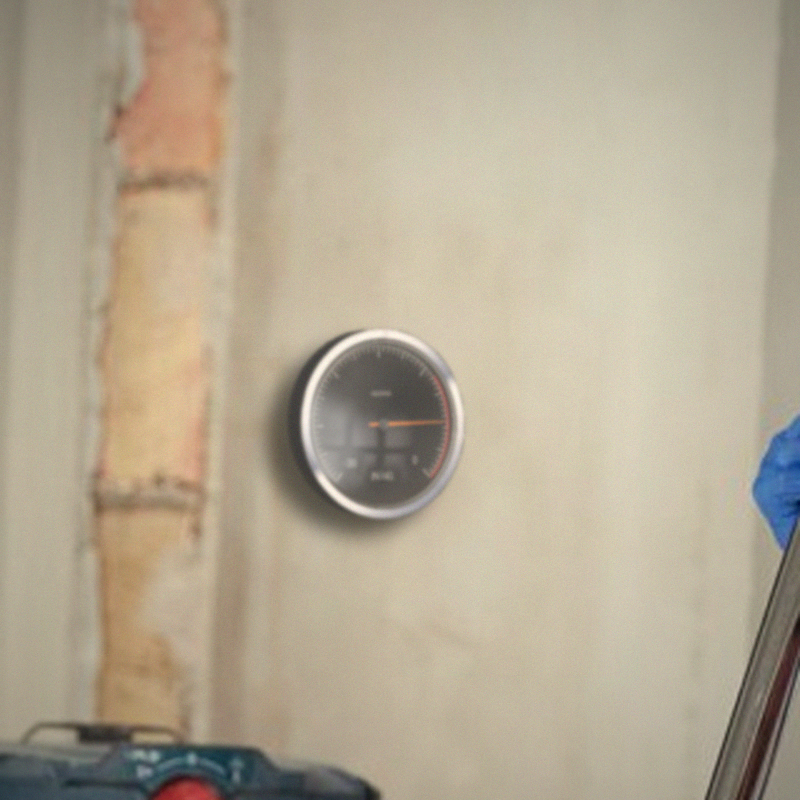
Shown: value=-5 unit=inHg
